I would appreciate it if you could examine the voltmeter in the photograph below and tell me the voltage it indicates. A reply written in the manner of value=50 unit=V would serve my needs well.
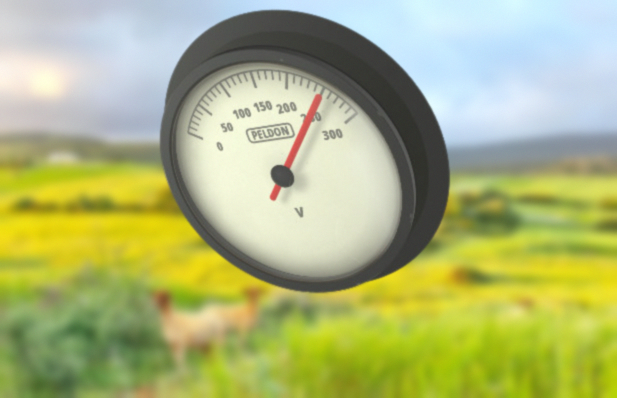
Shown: value=250 unit=V
